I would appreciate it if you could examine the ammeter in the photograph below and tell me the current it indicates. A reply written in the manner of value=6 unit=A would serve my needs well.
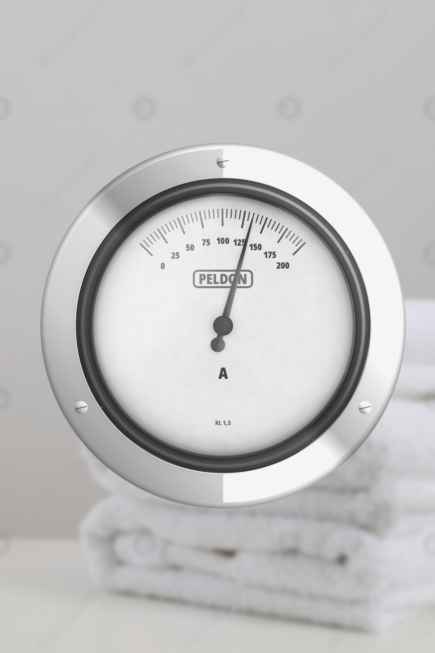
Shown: value=135 unit=A
